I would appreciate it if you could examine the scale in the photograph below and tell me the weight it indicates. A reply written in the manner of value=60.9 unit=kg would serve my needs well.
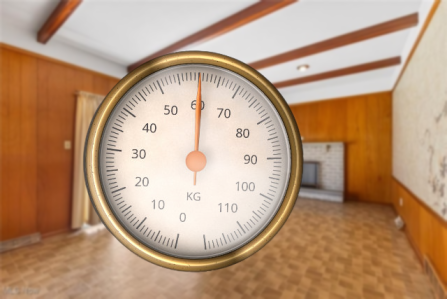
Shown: value=60 unit=kg
